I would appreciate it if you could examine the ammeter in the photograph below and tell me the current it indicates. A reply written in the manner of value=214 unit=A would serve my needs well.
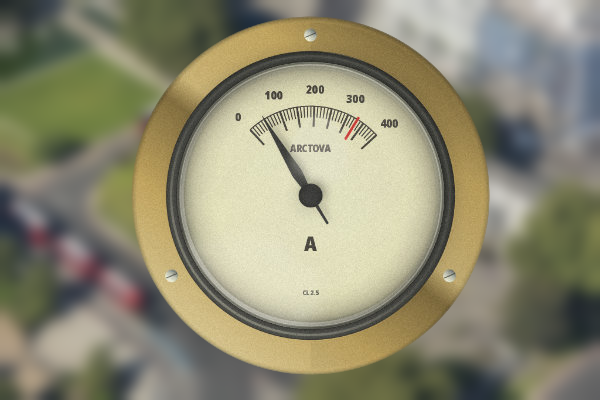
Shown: value=50 unit=A
